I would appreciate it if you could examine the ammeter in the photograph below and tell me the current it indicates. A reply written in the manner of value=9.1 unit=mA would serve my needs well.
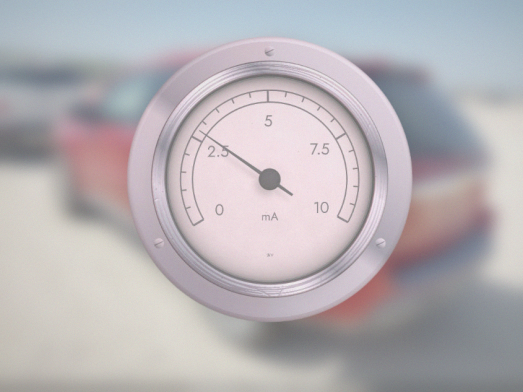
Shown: value=2.75 unit=mA
